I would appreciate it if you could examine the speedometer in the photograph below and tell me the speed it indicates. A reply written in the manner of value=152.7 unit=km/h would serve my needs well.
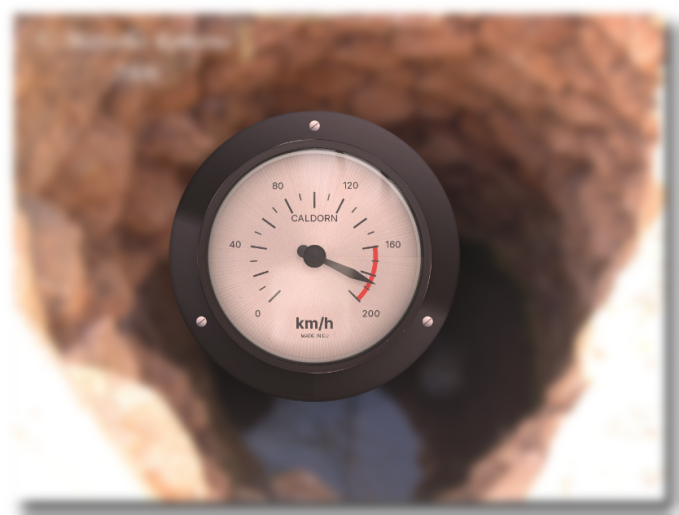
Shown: value=185 unit=km/h
